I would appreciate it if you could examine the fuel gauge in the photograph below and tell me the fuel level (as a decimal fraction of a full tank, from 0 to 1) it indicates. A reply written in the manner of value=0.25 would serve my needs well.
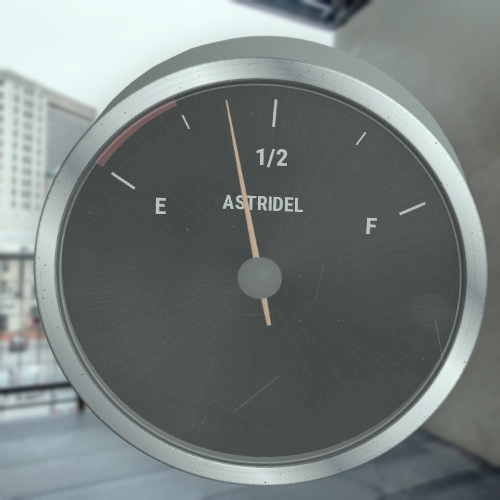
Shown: value=0.375
